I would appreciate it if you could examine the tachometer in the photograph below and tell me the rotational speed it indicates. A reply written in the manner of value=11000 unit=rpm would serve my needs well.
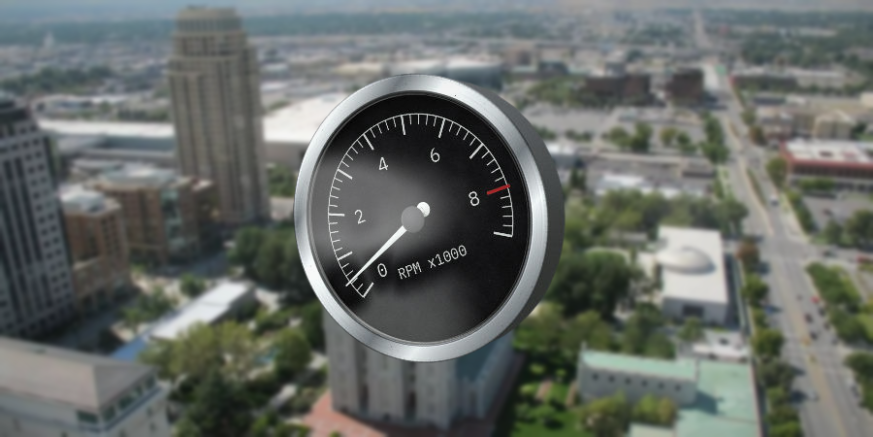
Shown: value=400 unit=rpm
